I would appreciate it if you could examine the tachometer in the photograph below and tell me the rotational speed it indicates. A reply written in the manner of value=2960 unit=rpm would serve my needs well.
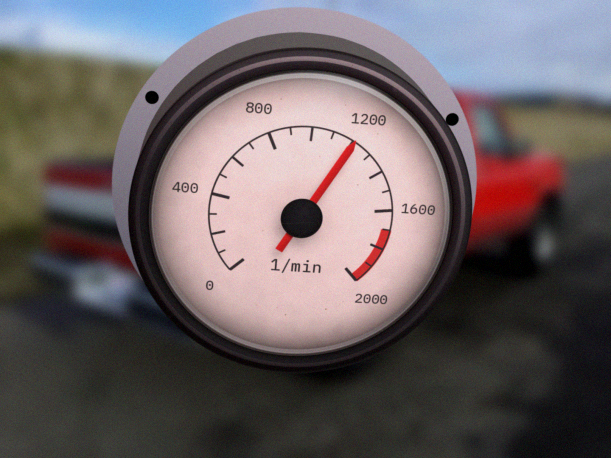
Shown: value=1200 unit=rpm
